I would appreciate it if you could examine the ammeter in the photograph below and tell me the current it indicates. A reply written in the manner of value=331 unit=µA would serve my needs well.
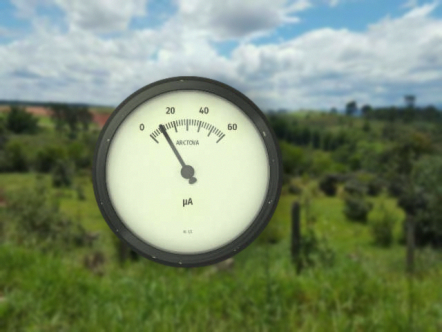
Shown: value=10 unit=µA
